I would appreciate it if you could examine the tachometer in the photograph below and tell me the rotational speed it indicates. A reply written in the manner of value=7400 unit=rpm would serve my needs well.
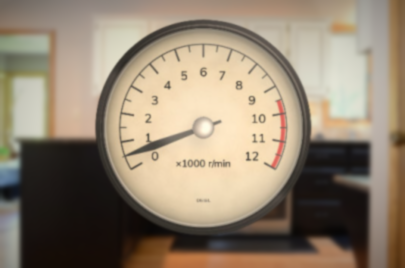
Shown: value=500 unit=rpm
